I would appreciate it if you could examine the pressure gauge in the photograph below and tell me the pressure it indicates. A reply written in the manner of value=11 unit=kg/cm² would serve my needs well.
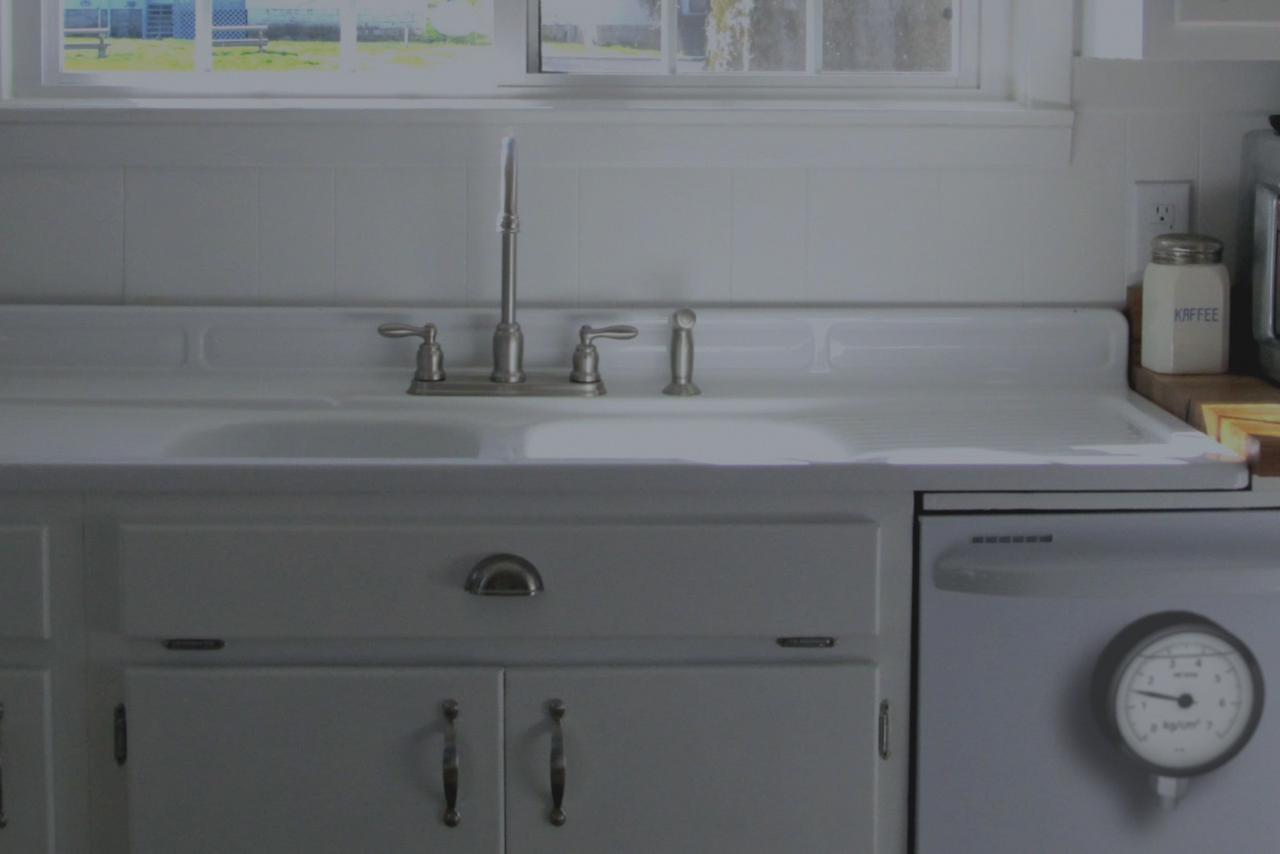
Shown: value=1.5 unit=kg/cm²
